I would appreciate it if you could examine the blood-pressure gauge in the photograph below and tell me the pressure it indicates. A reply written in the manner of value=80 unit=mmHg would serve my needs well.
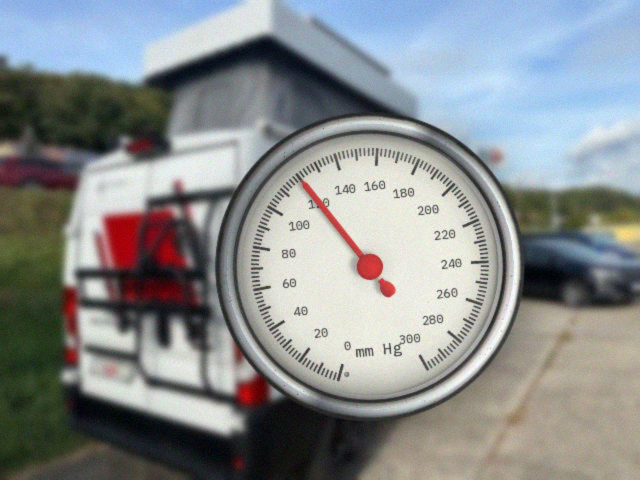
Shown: value=120 unit=mmHg
